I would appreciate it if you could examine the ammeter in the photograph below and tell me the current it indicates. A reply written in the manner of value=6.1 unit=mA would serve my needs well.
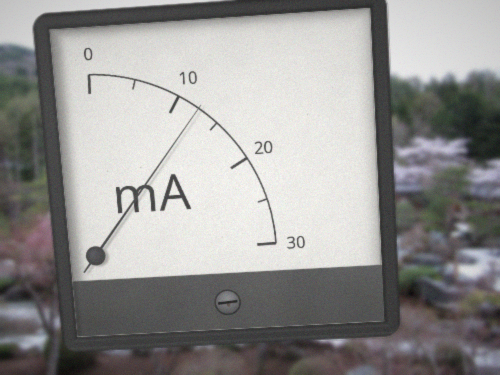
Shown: value=12.5 unit=mA
